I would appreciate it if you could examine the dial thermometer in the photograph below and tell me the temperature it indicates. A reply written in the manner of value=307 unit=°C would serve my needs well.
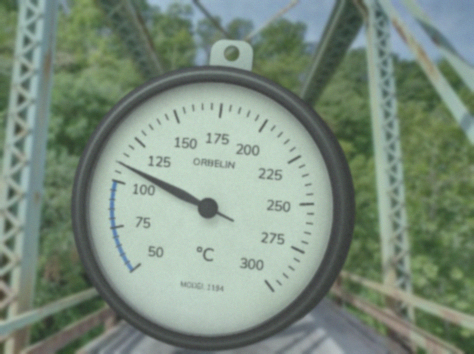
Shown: value=110 unit=°C
